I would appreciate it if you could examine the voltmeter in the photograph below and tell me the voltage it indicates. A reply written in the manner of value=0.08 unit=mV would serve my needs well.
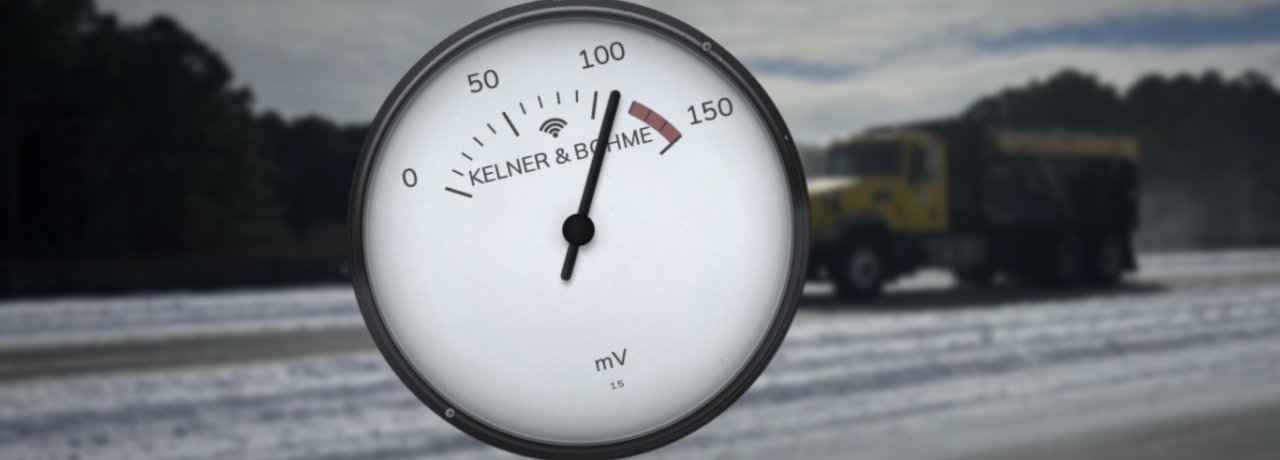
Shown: value=110 unit=mV
